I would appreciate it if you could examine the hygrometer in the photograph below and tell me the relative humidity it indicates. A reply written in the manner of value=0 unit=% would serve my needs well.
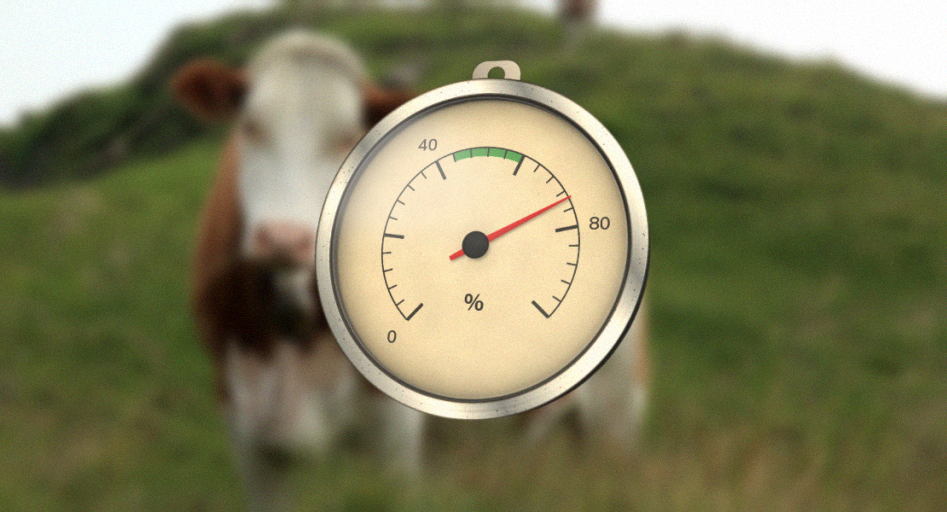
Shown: value=74 unit=%
